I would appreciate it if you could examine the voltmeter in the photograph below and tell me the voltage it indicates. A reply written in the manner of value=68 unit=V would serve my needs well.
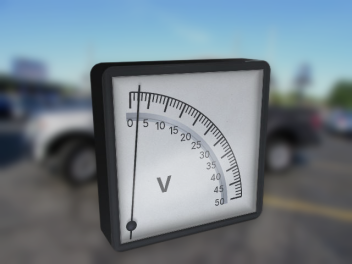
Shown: value=2 unit=V
